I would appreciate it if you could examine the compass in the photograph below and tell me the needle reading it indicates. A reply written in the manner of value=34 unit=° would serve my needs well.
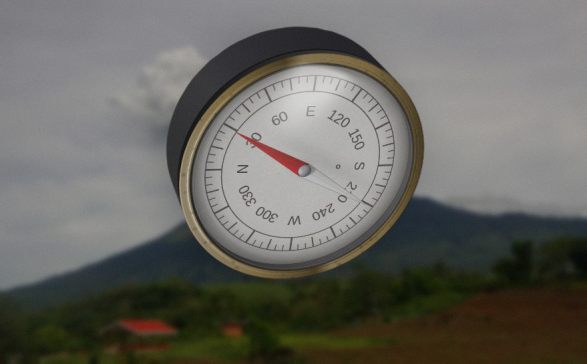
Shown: value=30 unit=°
